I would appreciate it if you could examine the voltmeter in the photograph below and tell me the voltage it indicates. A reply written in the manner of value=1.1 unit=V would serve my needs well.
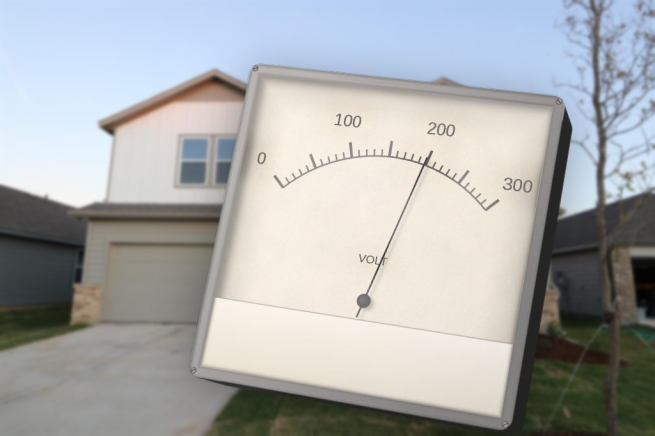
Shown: value=200 unit=V
